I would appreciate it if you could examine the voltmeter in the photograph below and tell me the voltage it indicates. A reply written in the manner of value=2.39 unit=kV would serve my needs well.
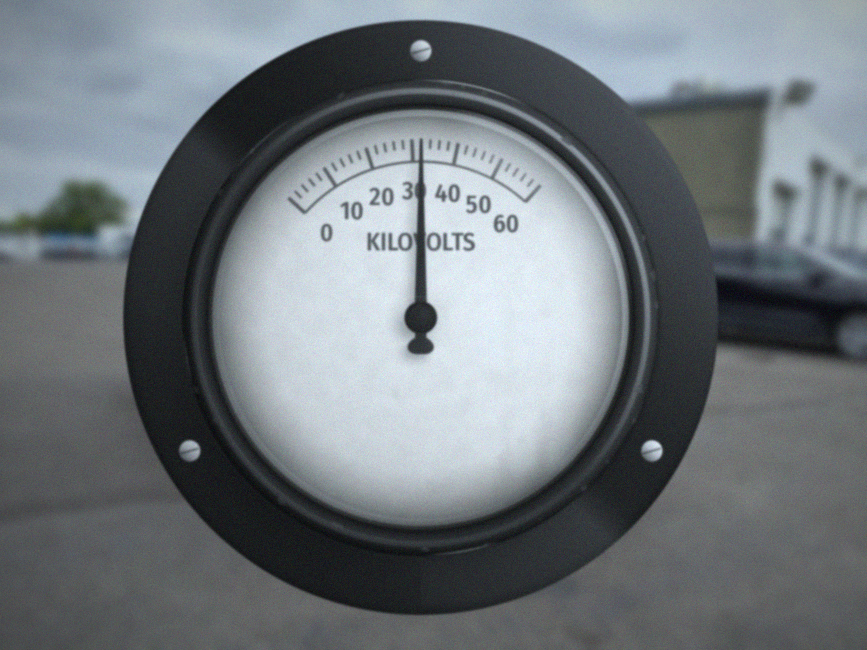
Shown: value=32 unit=kV
